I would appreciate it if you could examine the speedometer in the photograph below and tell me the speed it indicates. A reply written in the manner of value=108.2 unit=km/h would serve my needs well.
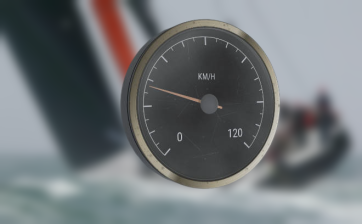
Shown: value=27.5 unit=km/h
